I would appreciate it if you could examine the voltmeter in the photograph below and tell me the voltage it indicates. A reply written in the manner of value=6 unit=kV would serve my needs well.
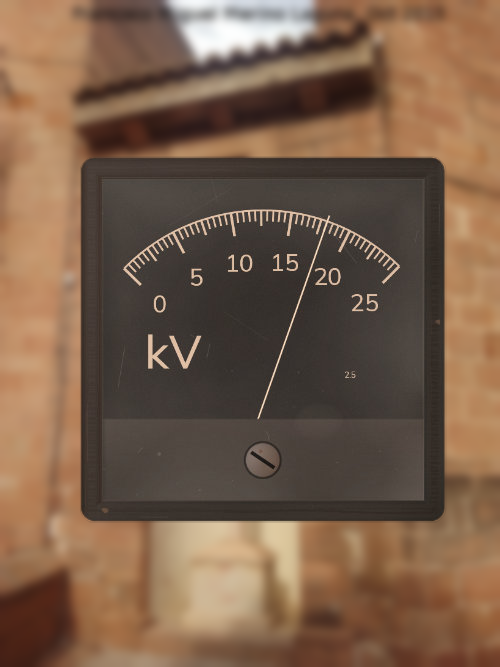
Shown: value=18 unit=kV
